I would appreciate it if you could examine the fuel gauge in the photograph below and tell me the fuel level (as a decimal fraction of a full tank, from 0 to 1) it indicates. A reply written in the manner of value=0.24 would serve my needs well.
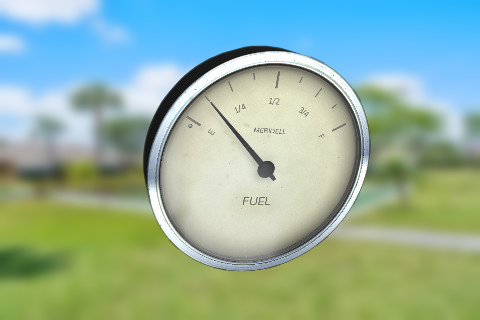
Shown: value=0.125
